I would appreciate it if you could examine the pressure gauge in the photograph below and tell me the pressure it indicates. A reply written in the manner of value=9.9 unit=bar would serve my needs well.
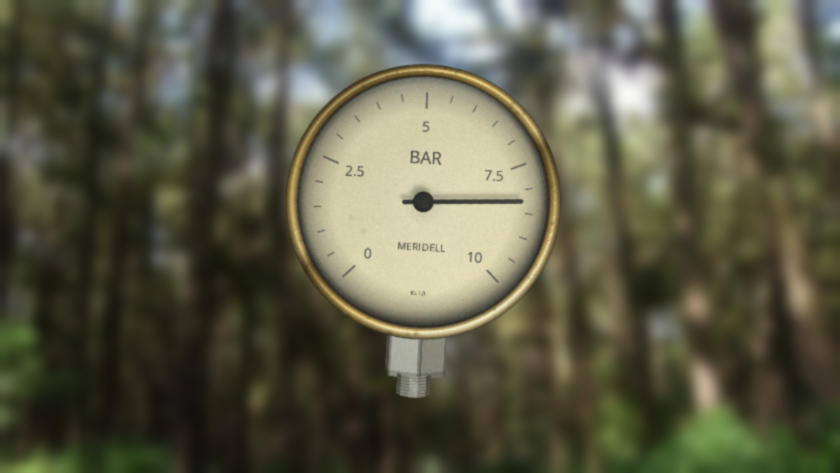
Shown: value=8.25 unit=bar
